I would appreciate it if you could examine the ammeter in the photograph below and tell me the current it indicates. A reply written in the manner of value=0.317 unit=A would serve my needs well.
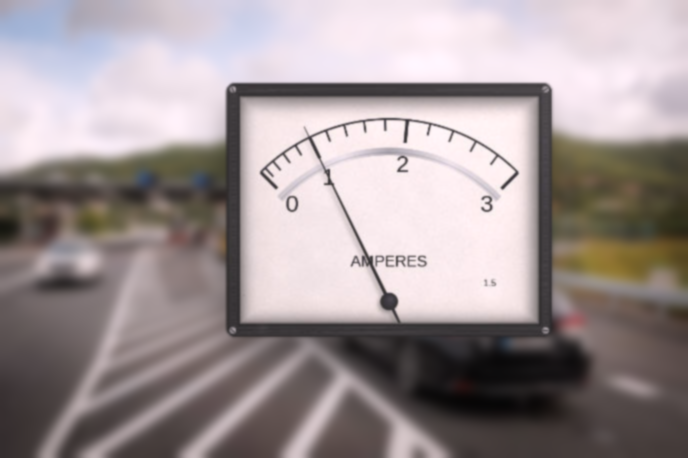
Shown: value=1 unit=A
